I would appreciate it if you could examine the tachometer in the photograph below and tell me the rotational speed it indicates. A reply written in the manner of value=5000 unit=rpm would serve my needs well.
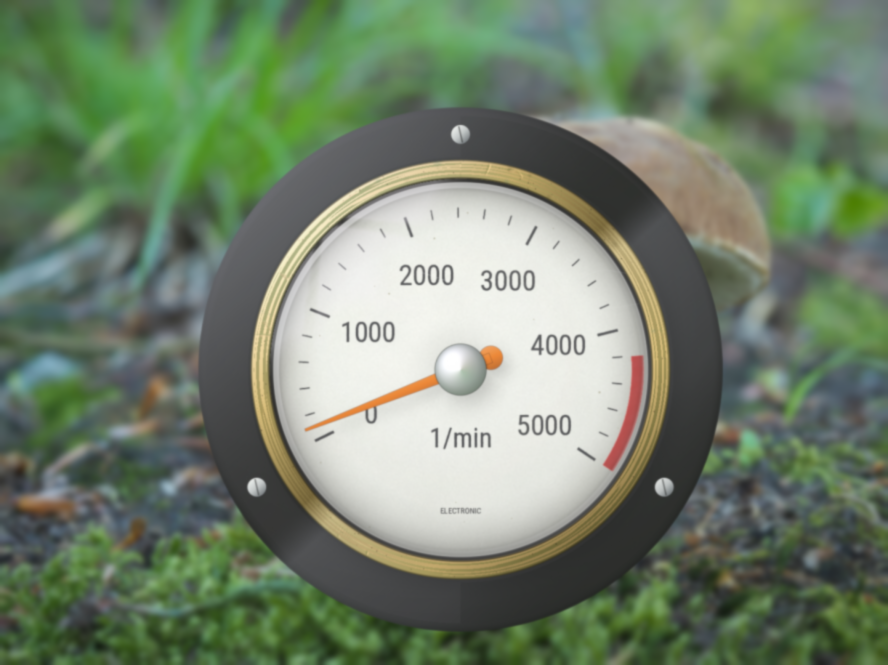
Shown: value=100 unit=rpm
